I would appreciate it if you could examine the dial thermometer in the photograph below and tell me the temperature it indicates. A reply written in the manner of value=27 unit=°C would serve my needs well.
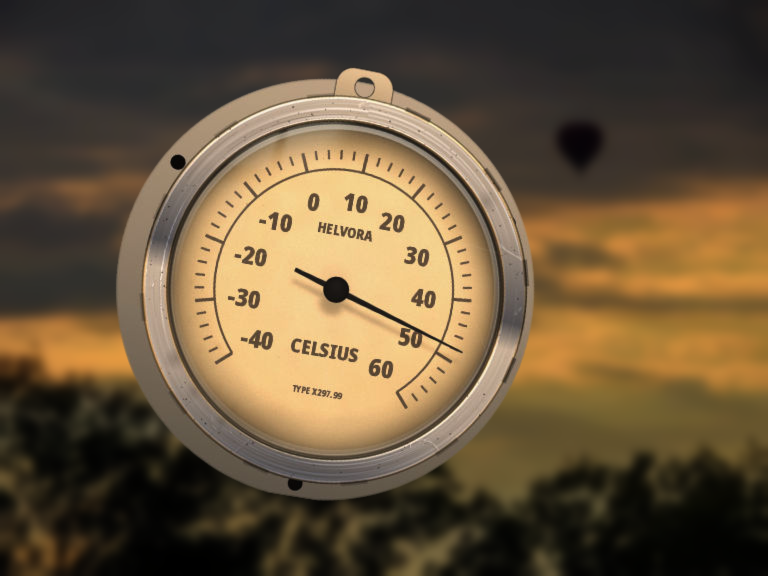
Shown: value=48 unit=°C
